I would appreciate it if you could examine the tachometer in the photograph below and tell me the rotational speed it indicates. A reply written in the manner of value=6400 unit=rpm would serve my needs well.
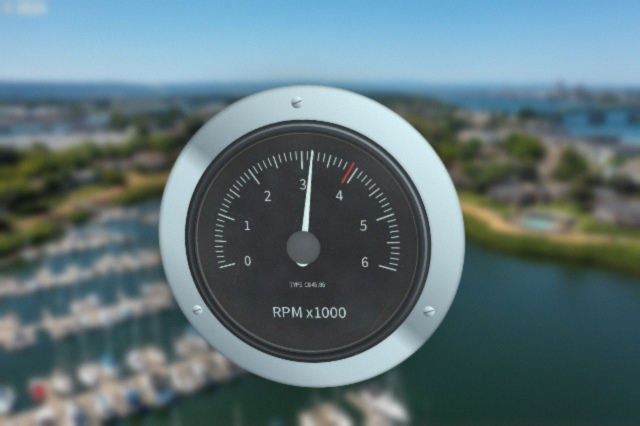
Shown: value=3200 unit=rpm
